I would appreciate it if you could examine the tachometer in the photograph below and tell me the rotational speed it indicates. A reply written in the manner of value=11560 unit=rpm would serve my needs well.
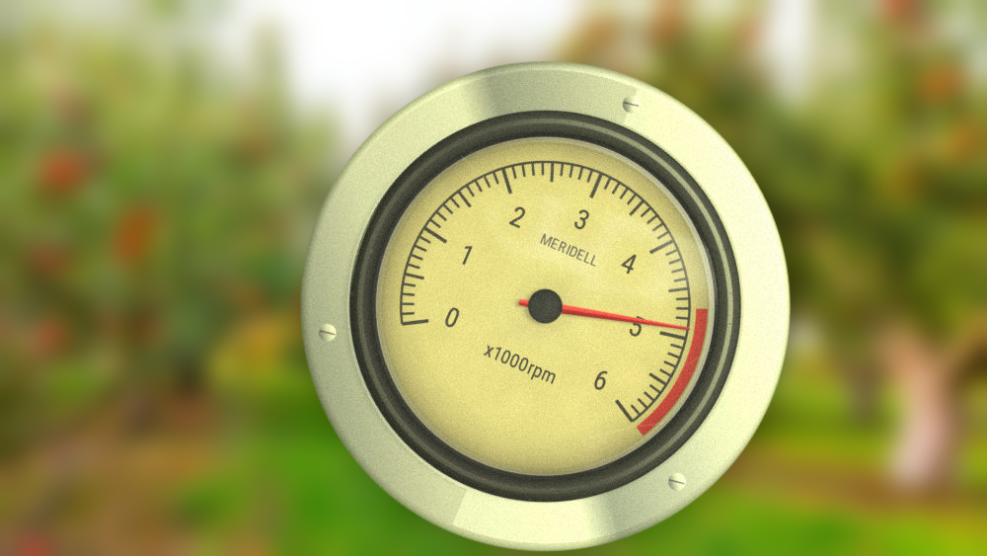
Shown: value=4900 unit=rpm
